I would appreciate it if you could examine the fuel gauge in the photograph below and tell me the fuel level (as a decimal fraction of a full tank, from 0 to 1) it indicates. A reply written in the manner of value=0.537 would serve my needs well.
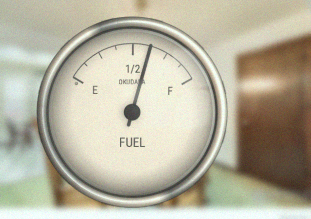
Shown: value=0.625
